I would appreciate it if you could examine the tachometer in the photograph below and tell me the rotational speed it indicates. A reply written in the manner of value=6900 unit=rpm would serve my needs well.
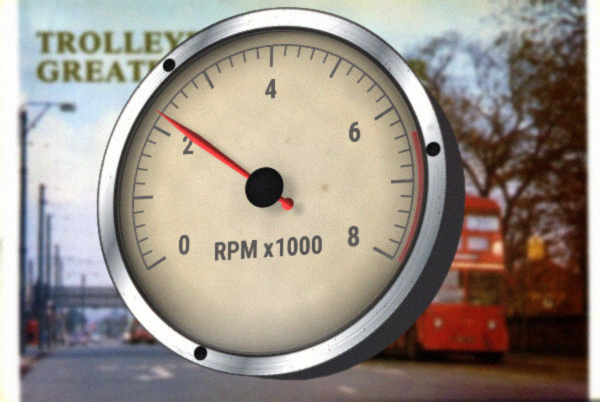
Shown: value=2200 unit=rpm
